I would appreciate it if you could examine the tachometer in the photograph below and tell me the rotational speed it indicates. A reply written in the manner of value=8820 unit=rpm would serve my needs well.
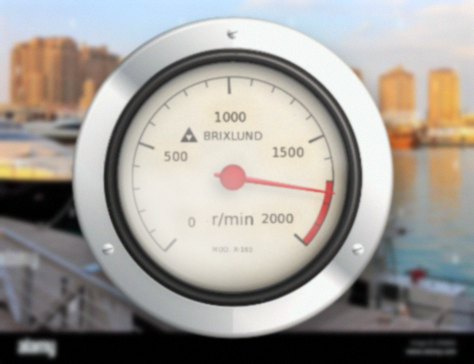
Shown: value=1750 unit=rpm
